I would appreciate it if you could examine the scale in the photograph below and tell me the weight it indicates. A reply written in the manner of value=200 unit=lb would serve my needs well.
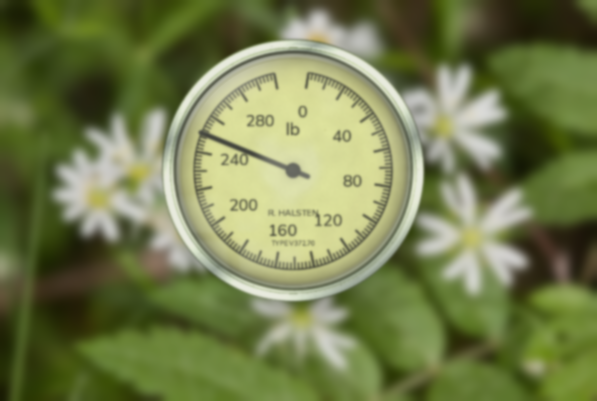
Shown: value=250 unit=lb
